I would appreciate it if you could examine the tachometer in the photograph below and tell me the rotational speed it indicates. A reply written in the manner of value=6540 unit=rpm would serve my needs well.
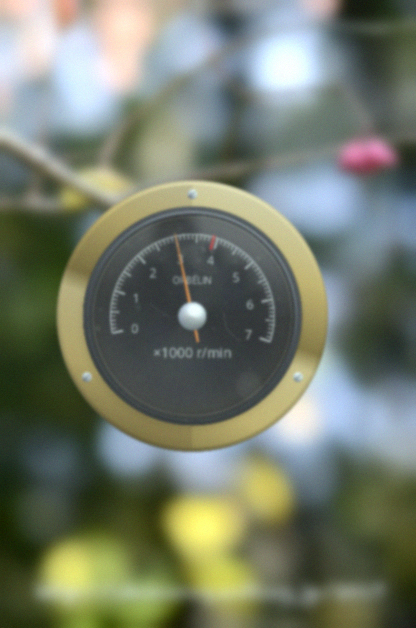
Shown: value=3000 unit=rpm
